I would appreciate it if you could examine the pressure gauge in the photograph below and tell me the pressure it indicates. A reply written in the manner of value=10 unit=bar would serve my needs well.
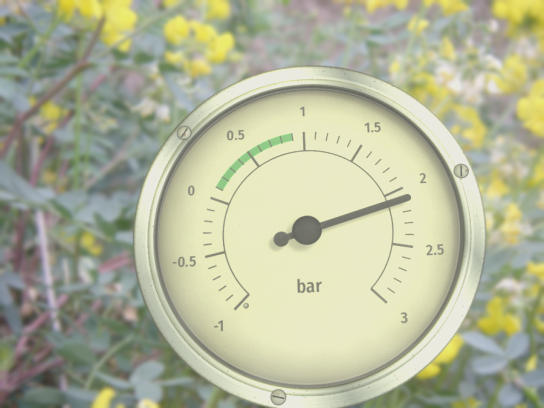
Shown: value=2.1 unit=bar
